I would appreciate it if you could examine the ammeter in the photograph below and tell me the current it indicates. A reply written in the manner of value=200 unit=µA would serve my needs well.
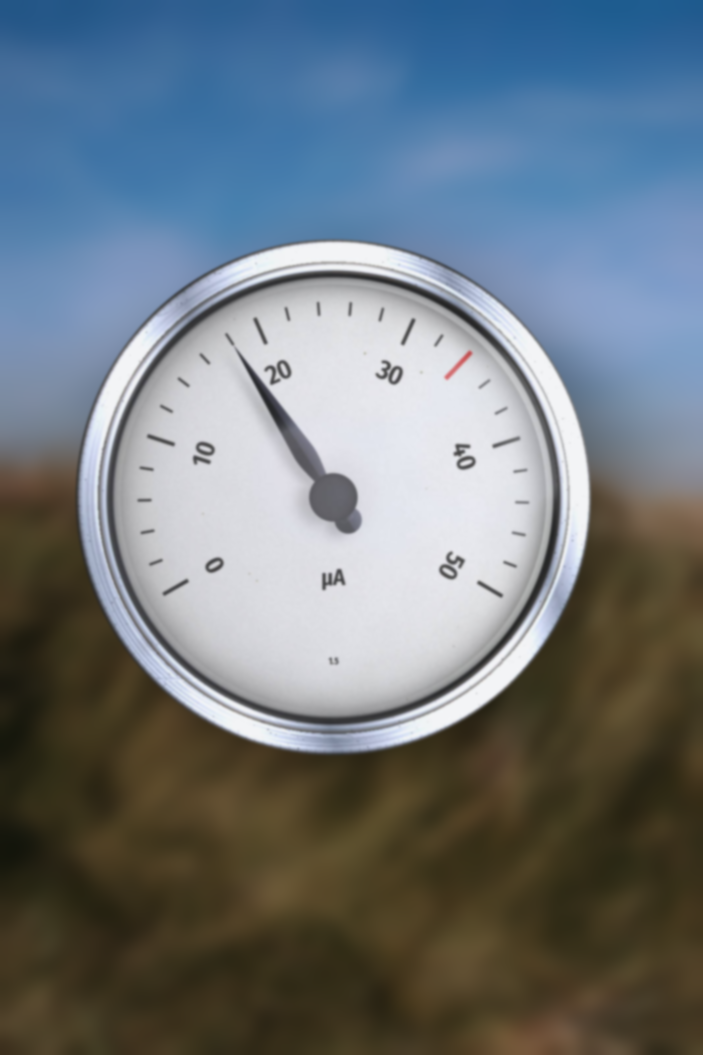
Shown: value=18 unit=µA
